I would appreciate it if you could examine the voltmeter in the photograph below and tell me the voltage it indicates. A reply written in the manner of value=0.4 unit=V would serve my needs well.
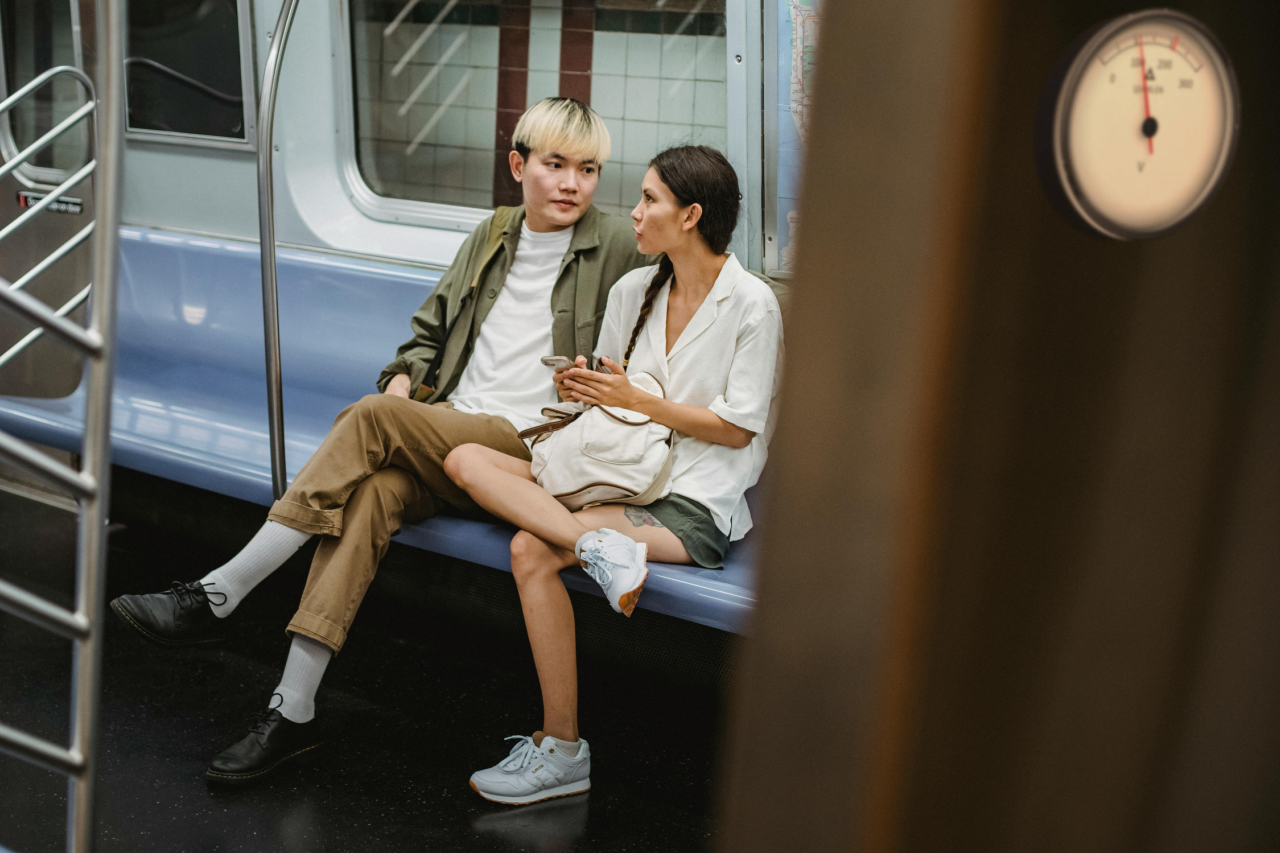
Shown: value=100 unit=V
